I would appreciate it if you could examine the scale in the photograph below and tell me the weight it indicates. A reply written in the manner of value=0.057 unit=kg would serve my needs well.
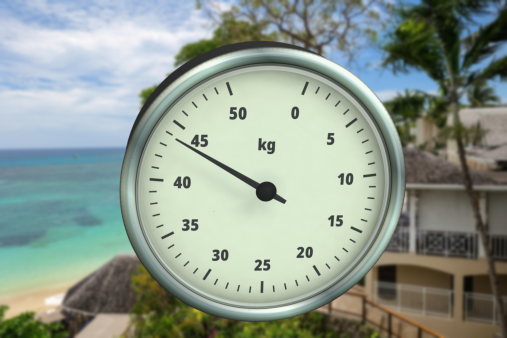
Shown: value=44 unit=kg
